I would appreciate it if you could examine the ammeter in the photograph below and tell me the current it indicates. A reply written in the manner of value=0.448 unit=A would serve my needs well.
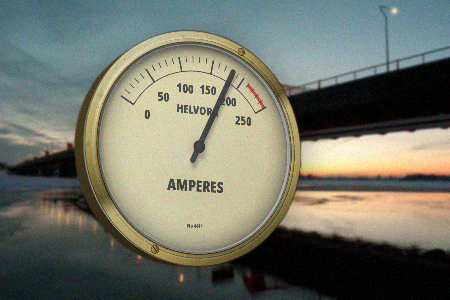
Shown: value=180 unit=A
